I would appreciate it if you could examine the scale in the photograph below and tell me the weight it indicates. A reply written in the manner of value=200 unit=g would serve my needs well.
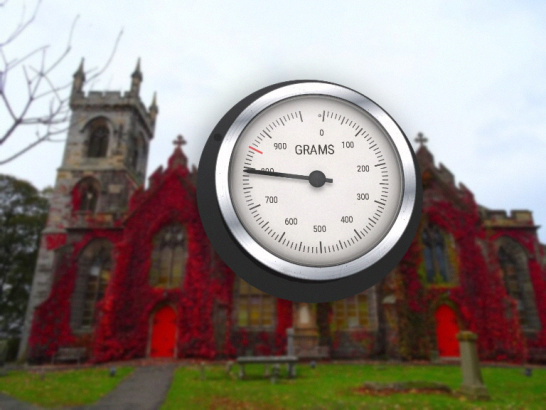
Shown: value=790 unit=g
